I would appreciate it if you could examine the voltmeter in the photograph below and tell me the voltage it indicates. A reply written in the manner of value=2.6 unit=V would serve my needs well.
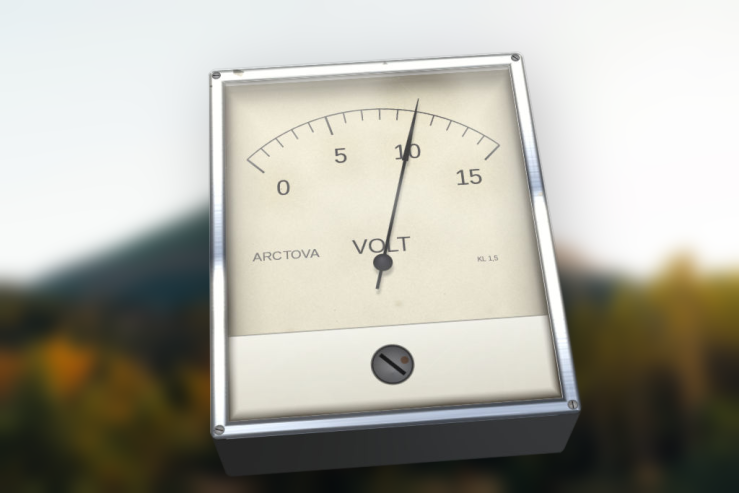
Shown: value=10 unit=V
